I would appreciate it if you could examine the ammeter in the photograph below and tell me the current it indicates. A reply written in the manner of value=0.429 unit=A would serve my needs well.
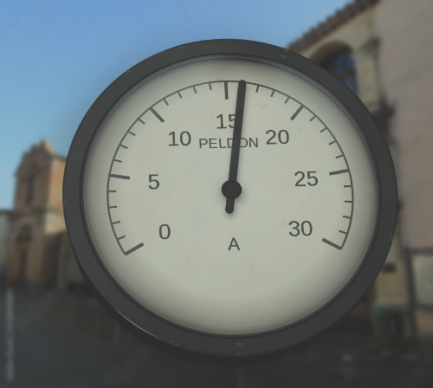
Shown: value=16 unit=A
